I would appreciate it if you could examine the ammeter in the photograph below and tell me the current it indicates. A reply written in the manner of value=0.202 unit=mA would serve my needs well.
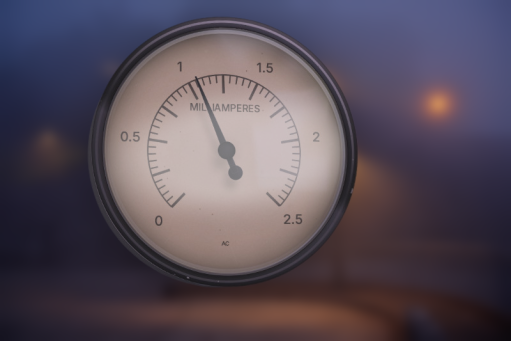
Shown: value=1.05 unit=mA
